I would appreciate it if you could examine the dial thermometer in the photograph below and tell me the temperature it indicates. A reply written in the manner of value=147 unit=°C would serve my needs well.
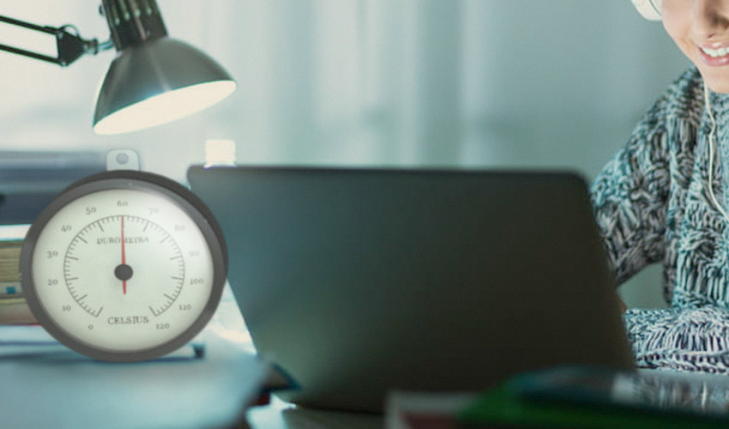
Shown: value=60 unit=°C
